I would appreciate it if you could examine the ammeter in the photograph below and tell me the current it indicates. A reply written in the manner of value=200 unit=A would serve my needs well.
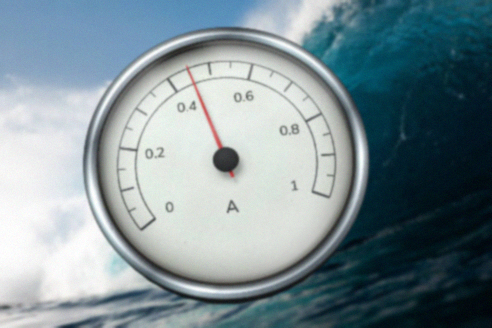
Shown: value=0.45 unit=A
